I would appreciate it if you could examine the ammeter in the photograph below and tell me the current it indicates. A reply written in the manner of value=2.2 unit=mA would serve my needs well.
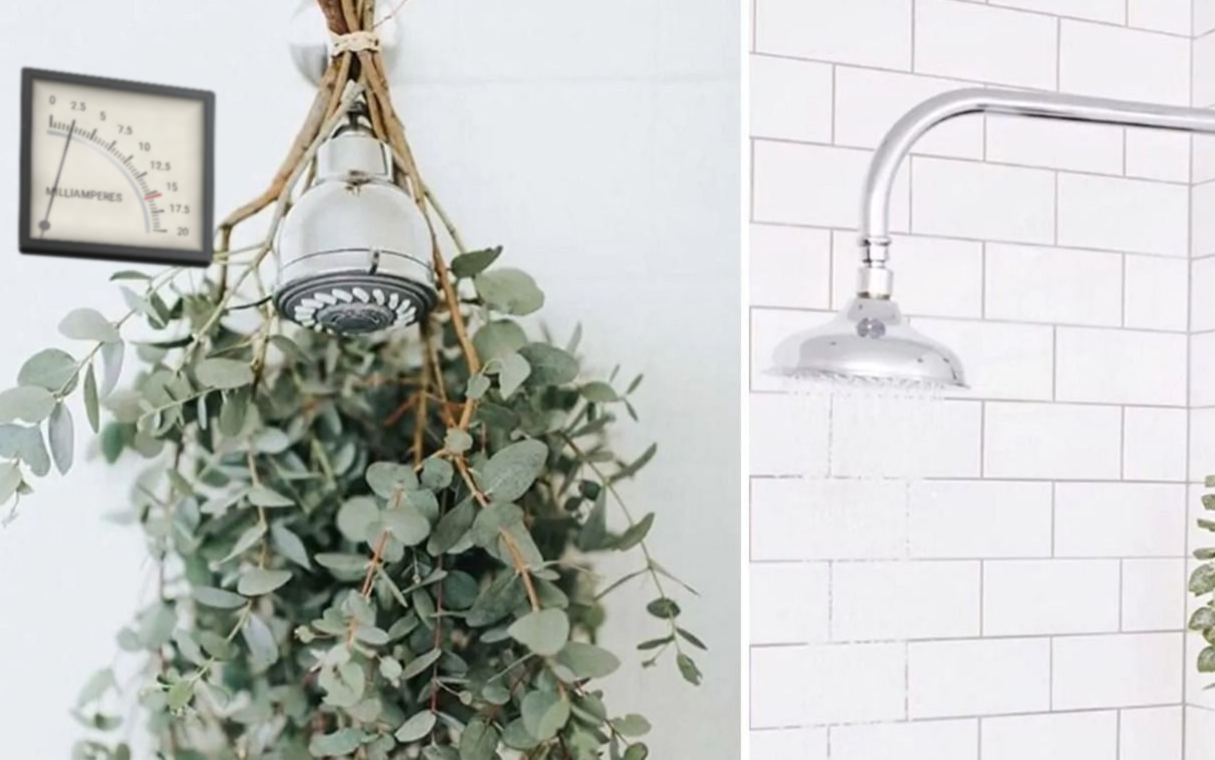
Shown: value=2.5 unit=mA
